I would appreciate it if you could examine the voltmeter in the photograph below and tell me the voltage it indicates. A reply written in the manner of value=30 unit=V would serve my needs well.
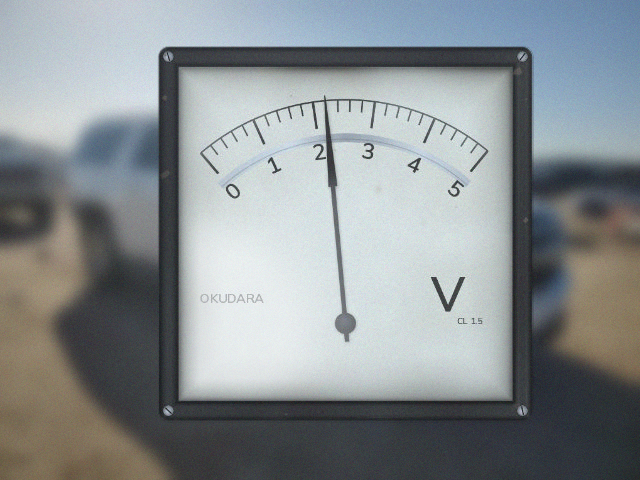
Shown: value=2.2 unit=V
